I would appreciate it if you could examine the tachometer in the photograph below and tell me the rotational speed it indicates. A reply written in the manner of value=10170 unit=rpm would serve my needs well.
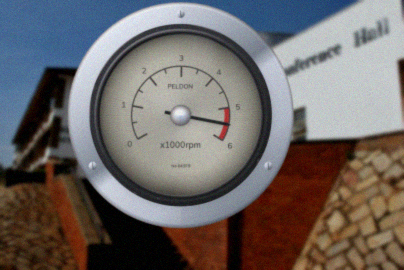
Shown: value=5500 unit=rpm
